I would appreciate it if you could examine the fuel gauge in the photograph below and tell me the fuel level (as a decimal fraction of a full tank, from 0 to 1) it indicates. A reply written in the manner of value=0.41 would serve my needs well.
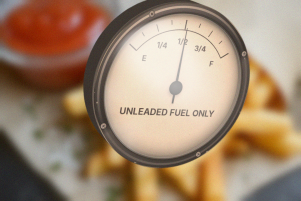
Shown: value=0.5
